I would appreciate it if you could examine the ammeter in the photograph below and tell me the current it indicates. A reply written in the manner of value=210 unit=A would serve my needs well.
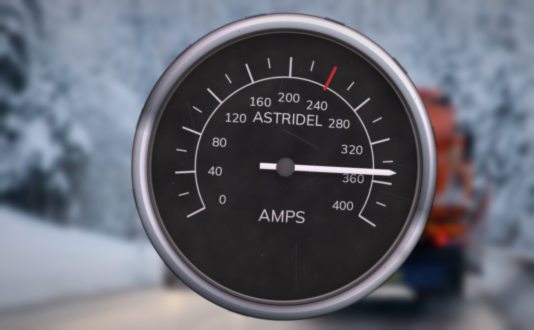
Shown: value=350 unit=A
